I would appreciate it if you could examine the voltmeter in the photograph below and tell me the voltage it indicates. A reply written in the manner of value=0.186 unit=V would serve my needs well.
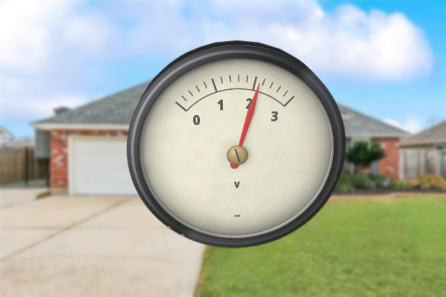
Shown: value=2.1 unit=V
